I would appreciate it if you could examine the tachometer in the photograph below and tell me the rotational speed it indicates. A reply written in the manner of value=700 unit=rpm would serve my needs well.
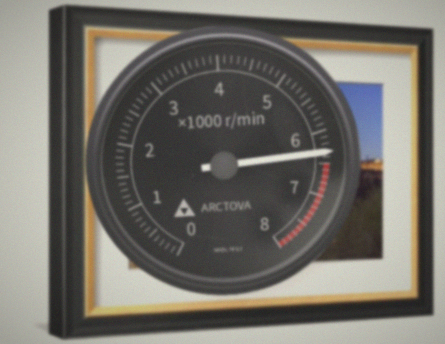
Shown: value=6300 unit=rpm
